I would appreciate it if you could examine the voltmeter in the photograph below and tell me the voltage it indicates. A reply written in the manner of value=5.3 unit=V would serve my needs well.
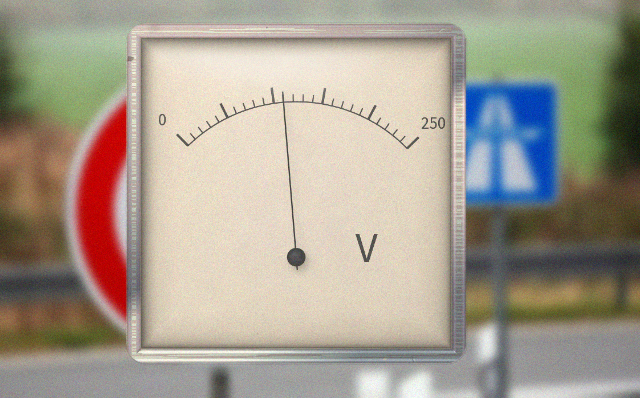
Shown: value=110 unit=V
